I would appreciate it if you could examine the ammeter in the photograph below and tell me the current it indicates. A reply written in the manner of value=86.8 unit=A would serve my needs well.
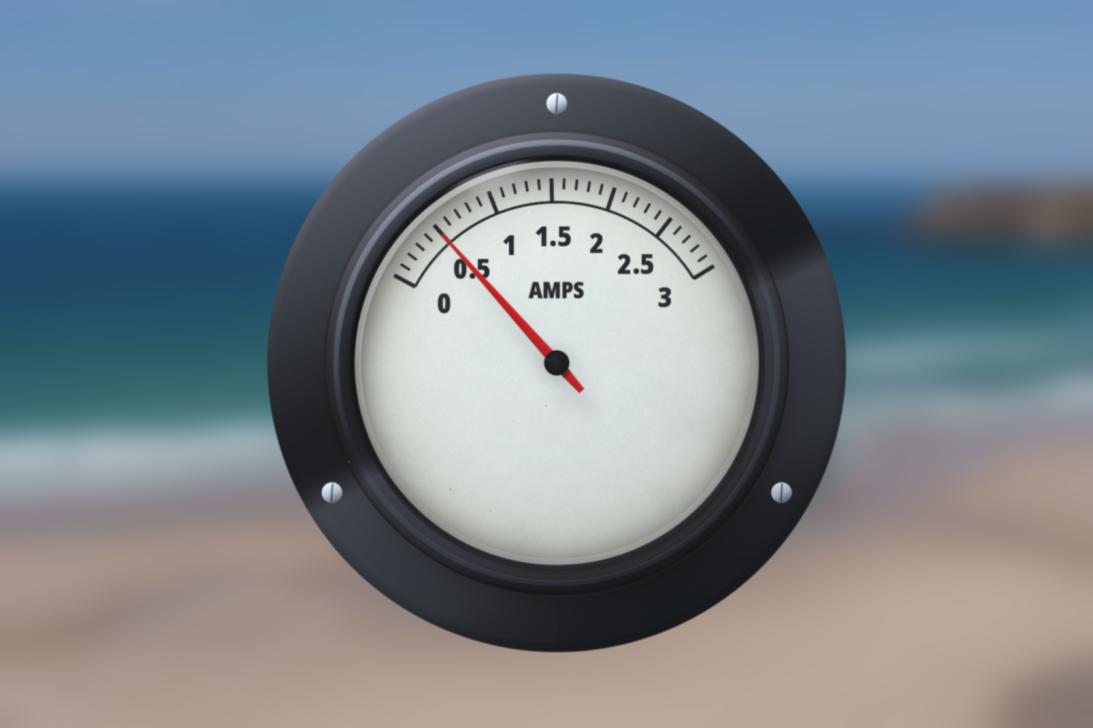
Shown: value=0.5 unit=A
